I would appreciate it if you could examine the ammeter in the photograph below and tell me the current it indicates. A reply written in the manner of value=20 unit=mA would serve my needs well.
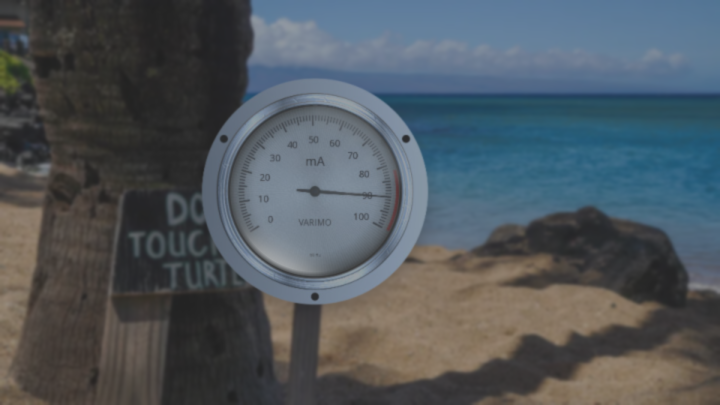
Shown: value=90 unit=mA
